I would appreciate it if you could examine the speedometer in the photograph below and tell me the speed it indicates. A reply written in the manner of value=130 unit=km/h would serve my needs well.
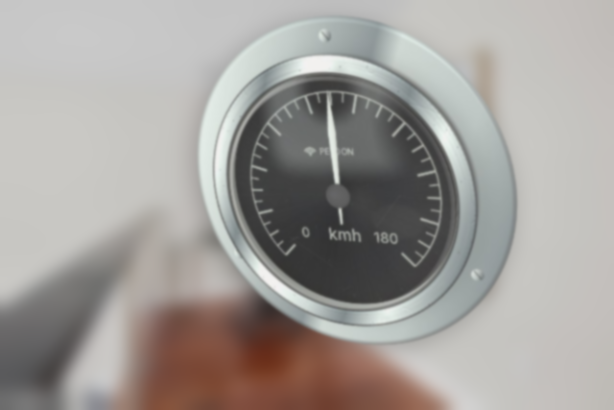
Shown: value=90 unit=km/h
